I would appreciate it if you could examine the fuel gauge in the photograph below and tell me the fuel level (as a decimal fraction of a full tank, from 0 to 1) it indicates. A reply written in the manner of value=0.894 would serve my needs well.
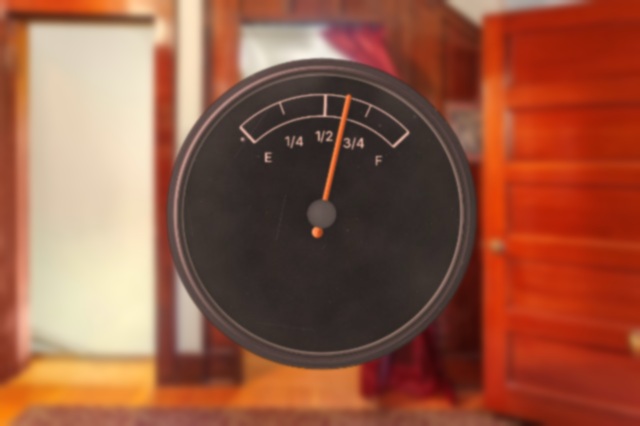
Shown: value=0.625
